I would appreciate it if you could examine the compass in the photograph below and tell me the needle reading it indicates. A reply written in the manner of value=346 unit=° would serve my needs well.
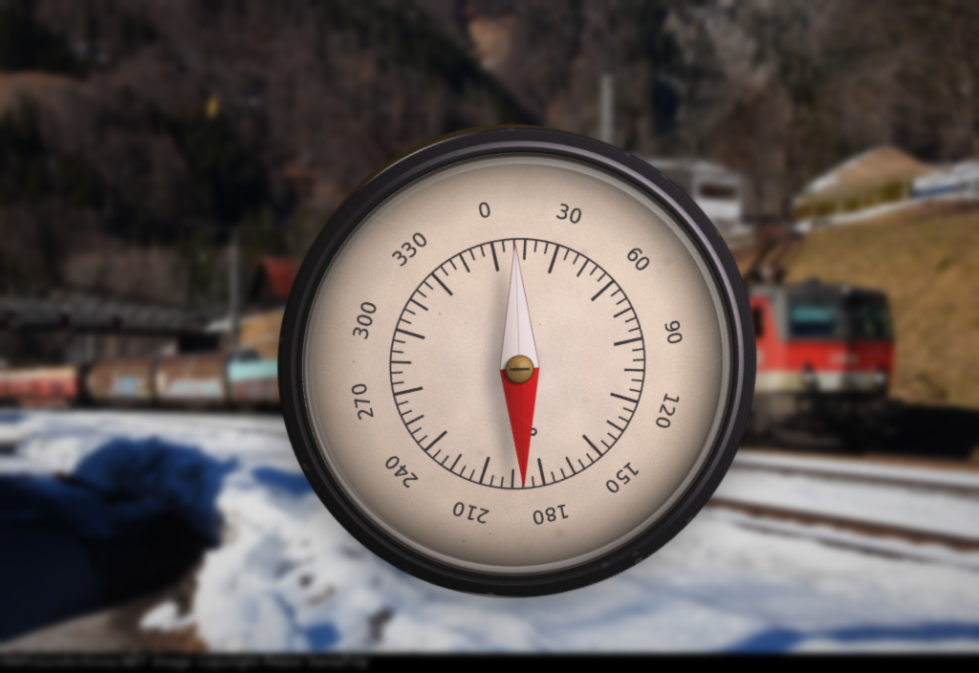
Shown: value=190 unit=°
